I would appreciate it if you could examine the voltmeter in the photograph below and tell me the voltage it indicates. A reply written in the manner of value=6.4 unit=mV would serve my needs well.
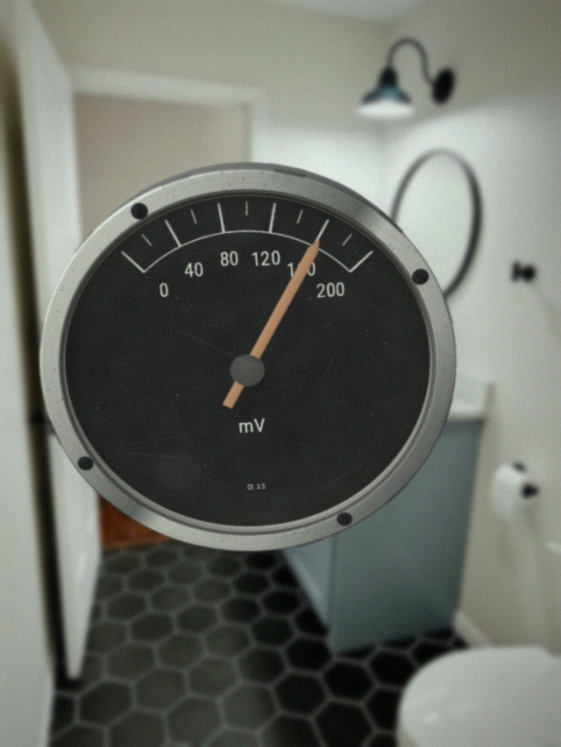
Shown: value=160 unit=mV
